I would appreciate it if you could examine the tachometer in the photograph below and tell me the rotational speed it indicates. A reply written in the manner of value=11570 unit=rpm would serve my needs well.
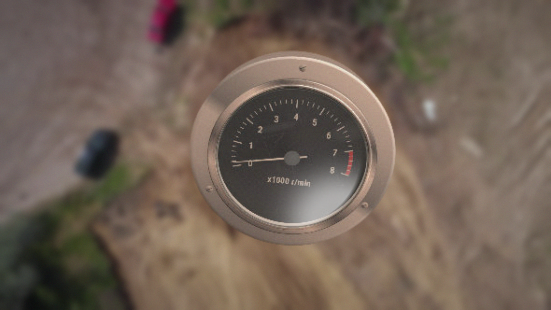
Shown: value=200 unit=rpm
